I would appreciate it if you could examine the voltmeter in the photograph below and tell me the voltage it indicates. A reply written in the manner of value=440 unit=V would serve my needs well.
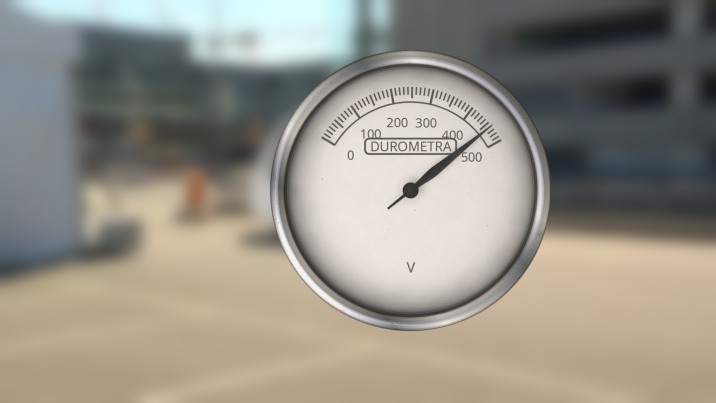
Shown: value=460 unit=V
